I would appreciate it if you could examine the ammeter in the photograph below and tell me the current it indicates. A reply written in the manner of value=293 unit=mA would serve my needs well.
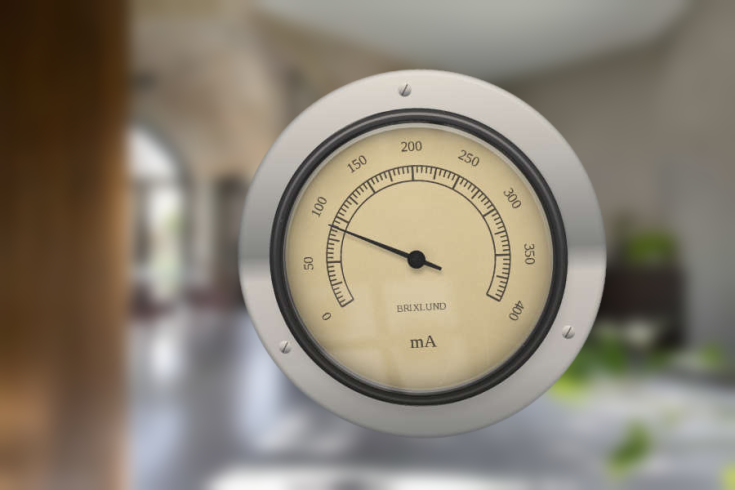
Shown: value=90 unit=mA
